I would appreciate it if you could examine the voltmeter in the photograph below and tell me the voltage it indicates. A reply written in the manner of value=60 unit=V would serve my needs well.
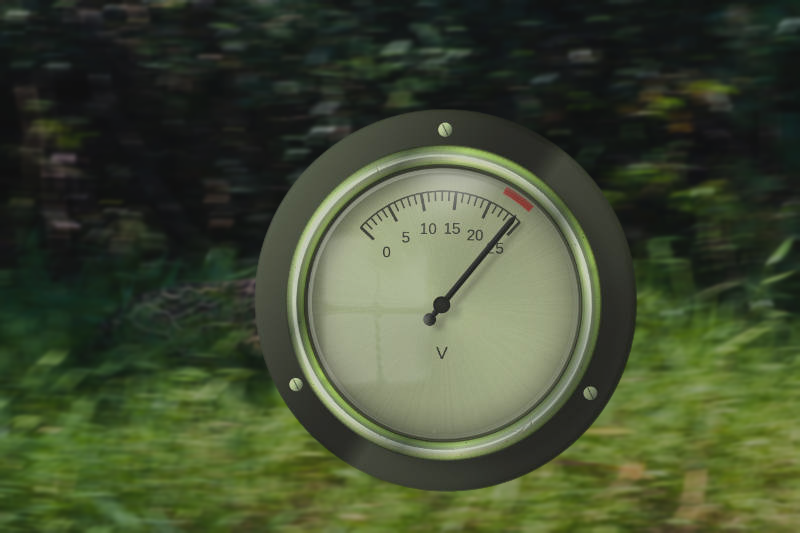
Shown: value=24 unit=V
